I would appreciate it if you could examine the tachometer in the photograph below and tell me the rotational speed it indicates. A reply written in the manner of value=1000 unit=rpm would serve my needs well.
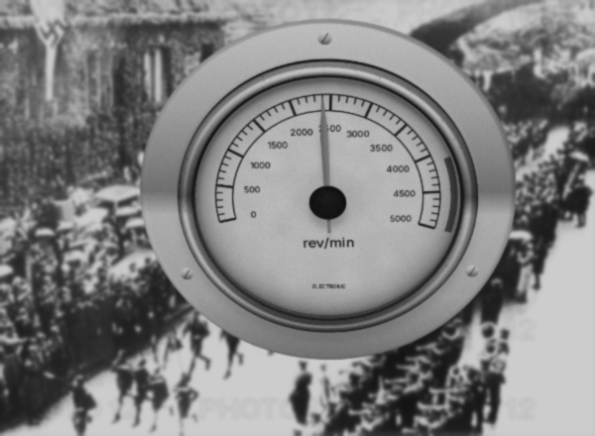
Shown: value=2400 unit=rpm
